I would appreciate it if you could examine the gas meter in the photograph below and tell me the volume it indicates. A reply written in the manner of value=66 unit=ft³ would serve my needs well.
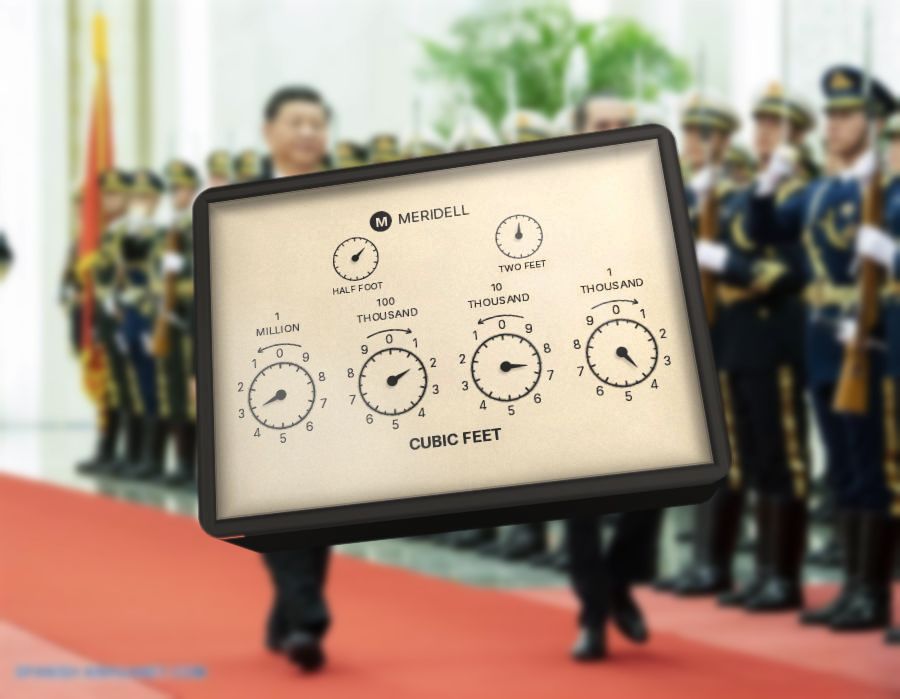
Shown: value=317400 unit=ft³
